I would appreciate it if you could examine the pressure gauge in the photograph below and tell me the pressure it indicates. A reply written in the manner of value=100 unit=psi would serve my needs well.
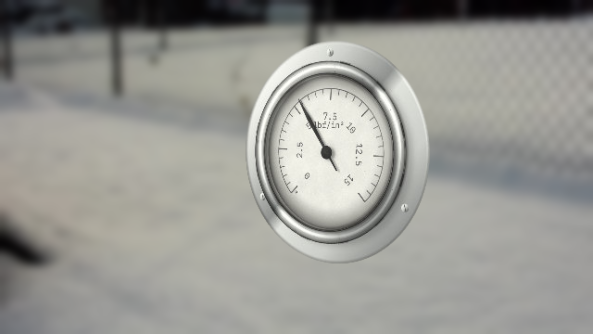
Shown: value=5.5 unit=psi
